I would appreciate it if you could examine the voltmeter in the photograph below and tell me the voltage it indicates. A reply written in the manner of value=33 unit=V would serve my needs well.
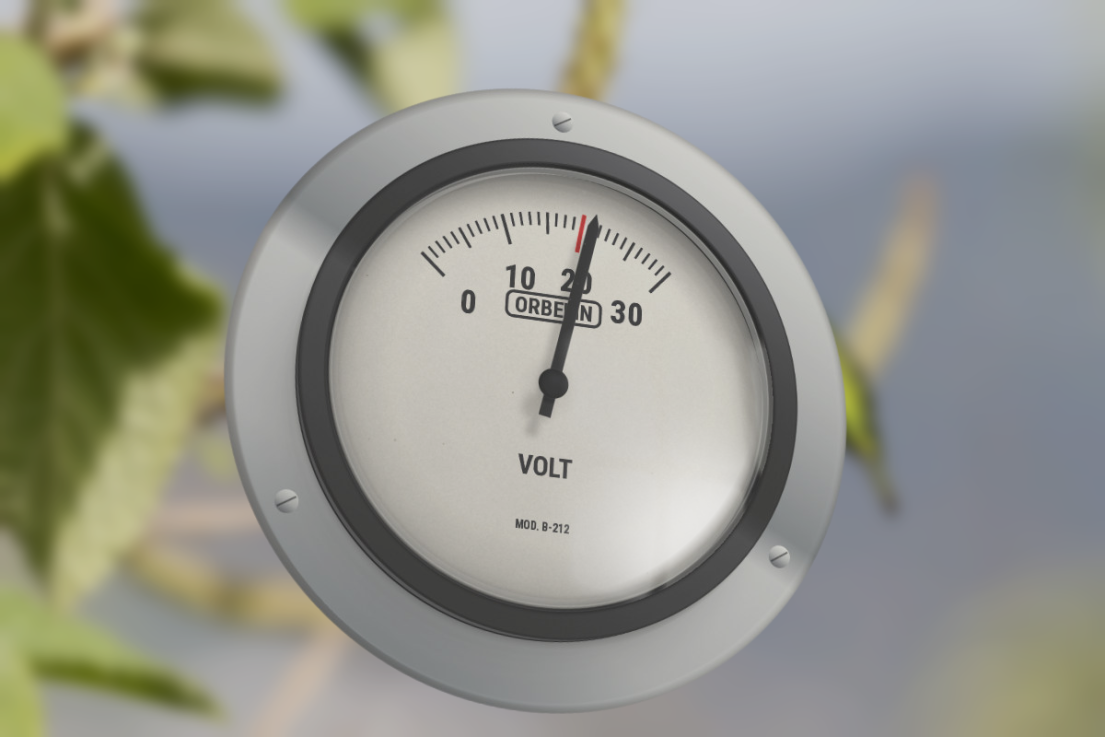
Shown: value=20 unit=V
